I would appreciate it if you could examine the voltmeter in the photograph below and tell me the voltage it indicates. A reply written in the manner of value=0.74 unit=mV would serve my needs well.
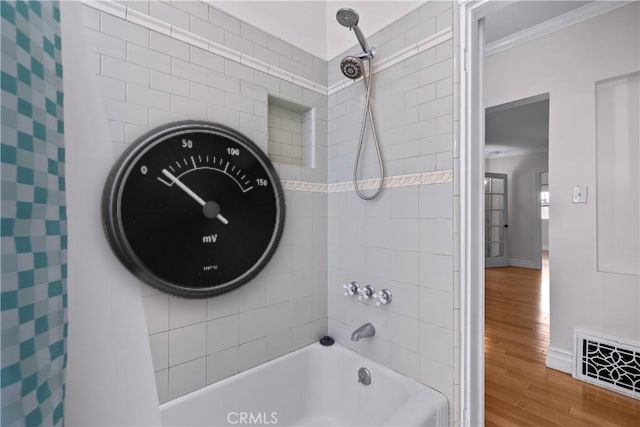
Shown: value=10 unit=mV
